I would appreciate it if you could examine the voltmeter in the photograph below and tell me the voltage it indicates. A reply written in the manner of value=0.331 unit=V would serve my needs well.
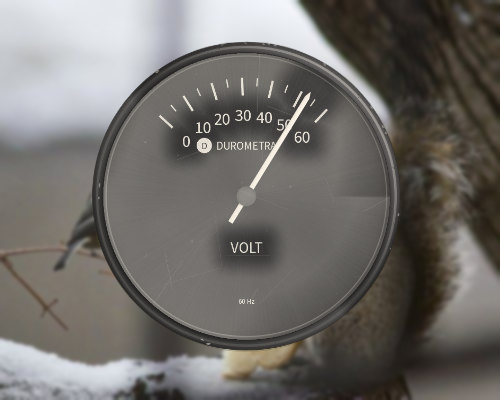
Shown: value=52.5 unit=V
